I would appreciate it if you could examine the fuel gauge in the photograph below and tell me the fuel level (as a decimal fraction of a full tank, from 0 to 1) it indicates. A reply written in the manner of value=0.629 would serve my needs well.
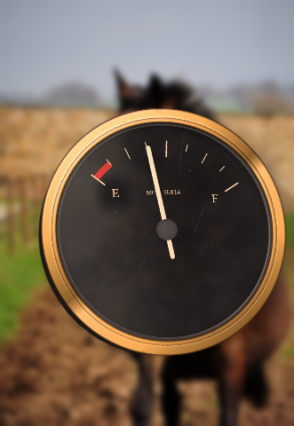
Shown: value=0.375
